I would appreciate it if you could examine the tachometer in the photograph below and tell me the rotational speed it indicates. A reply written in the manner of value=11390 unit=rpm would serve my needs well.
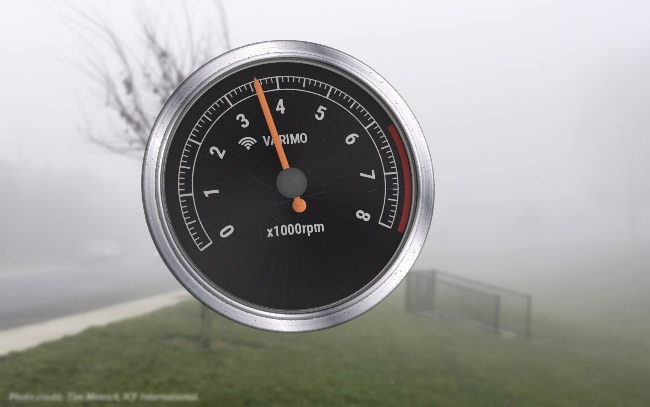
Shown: value=3600 unit=rpm
